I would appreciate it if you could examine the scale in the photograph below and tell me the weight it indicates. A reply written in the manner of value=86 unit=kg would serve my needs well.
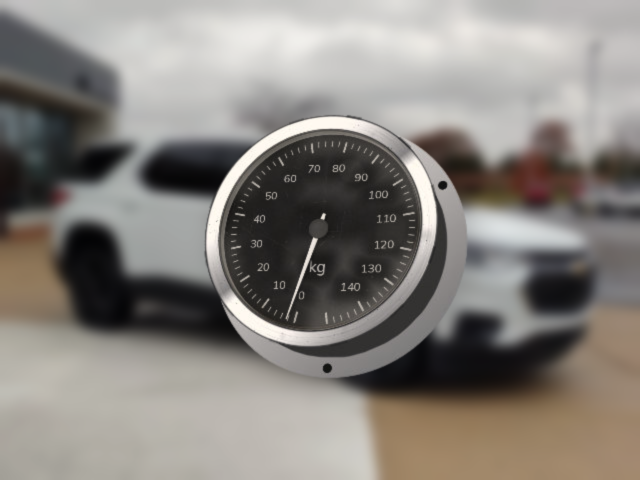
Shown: value=2 unit=kg
